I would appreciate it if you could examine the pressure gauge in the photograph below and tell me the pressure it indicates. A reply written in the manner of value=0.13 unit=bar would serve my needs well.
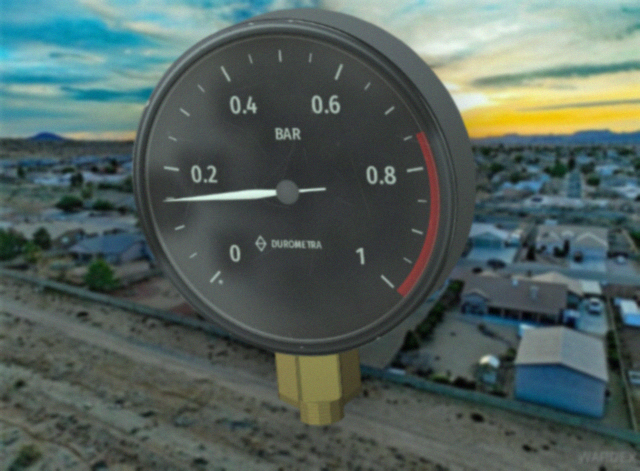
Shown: value=0.15 unit=bar
